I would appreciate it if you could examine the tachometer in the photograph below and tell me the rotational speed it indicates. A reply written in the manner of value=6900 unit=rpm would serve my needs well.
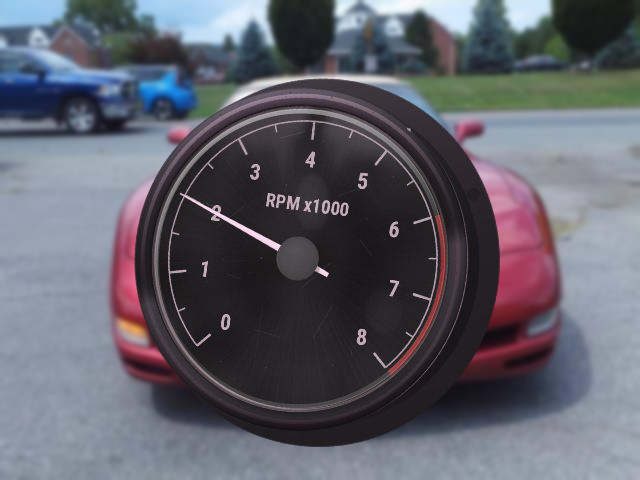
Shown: value=2000 unit=rpm
